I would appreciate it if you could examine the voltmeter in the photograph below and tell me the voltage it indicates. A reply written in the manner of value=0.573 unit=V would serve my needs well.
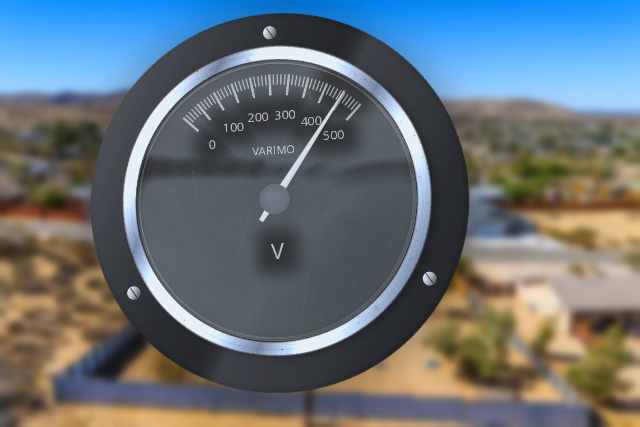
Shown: value=450 unit=V
